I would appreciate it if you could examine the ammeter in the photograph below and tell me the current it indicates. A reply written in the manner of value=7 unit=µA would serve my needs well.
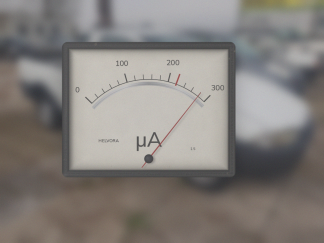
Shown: value=280 unit=µA
